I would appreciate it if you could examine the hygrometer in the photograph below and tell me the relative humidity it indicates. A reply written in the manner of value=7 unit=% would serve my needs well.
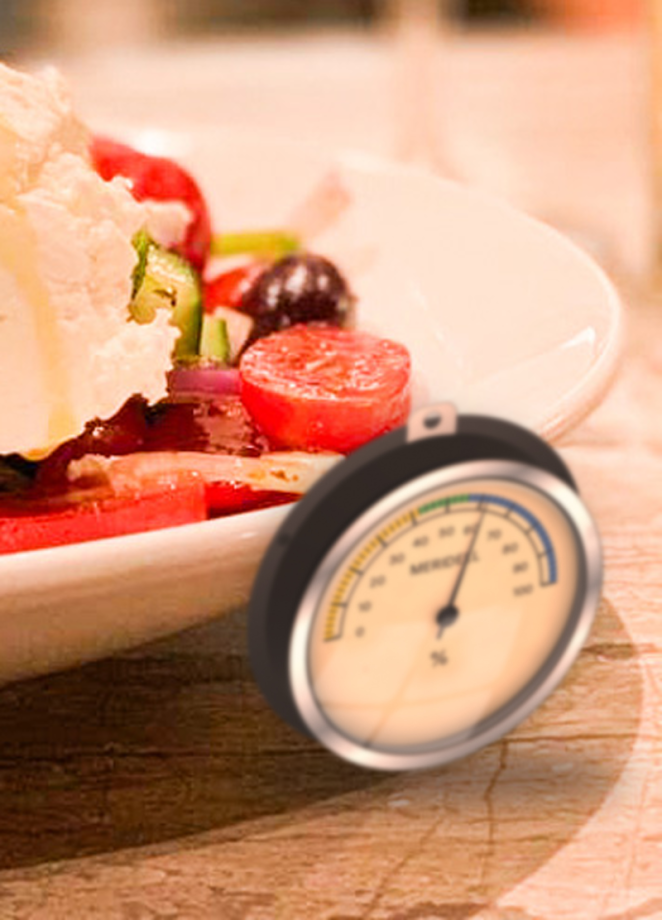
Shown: value=60 unit=%
